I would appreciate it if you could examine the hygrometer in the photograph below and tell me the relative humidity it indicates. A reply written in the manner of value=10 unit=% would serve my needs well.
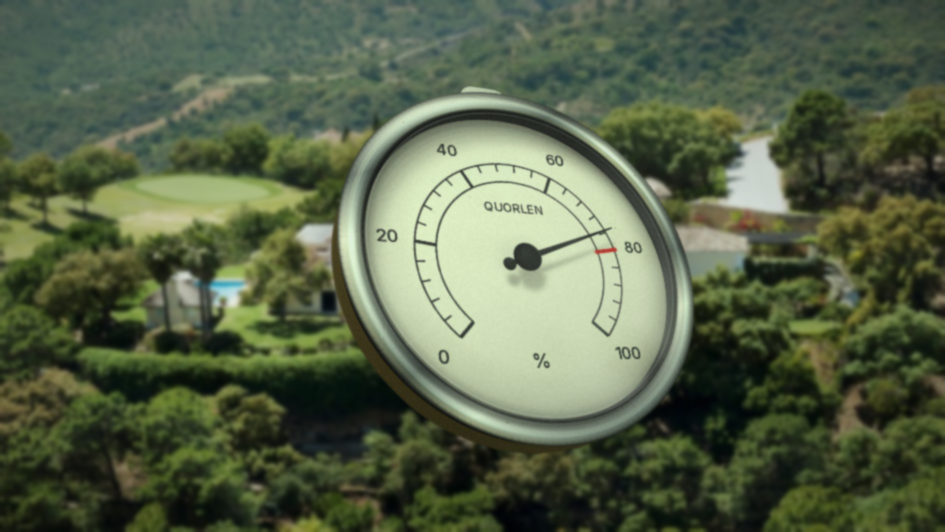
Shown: value=76 unit=%
